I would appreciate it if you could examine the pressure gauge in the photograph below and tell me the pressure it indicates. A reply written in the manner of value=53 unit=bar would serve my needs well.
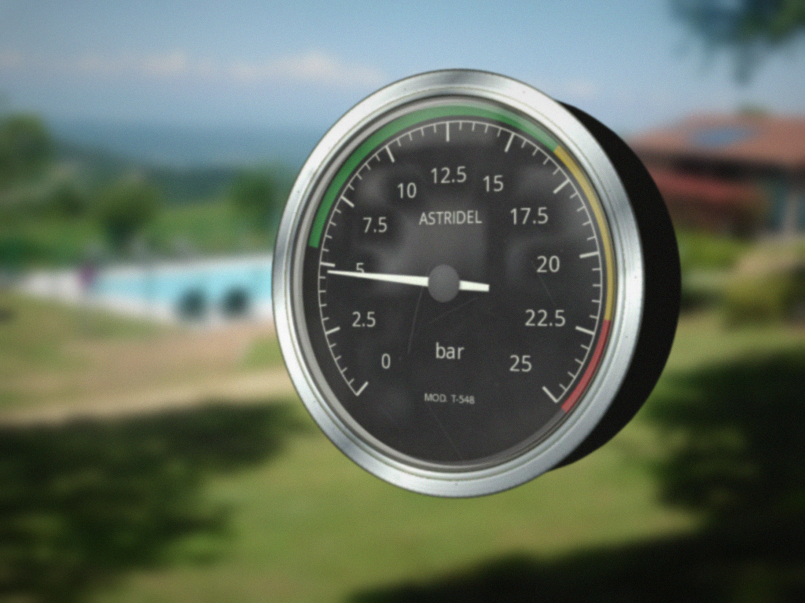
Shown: value=4.75 unit=bar
